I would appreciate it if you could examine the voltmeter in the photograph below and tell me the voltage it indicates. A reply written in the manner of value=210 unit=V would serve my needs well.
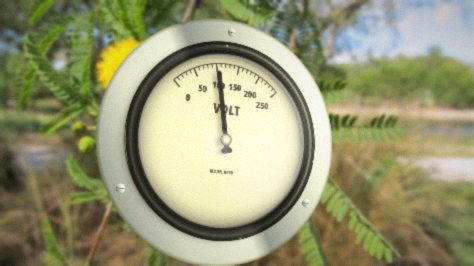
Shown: value=100 unit=V
